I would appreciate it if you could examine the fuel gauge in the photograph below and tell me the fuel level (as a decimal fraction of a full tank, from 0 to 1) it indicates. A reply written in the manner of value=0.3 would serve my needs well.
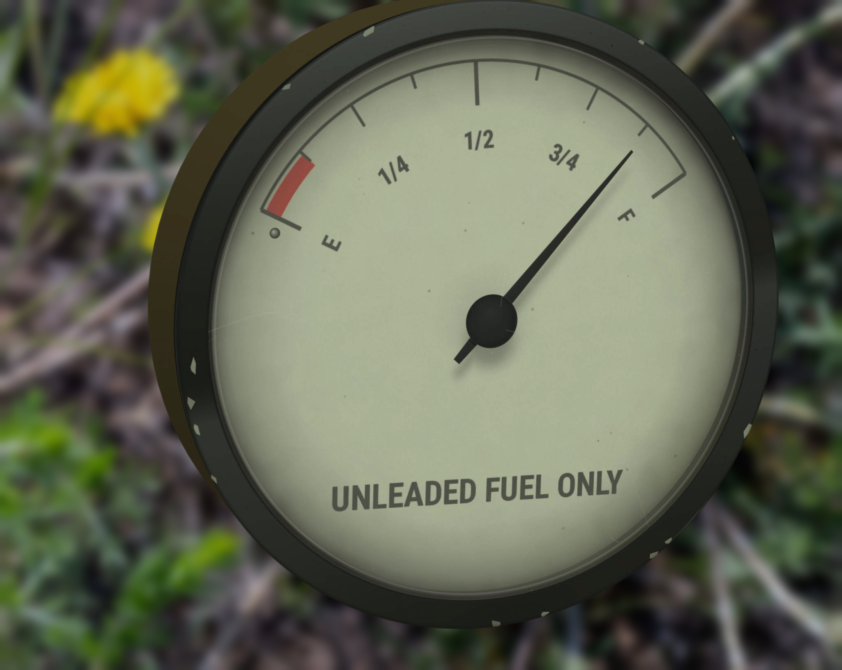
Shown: value=0.875
